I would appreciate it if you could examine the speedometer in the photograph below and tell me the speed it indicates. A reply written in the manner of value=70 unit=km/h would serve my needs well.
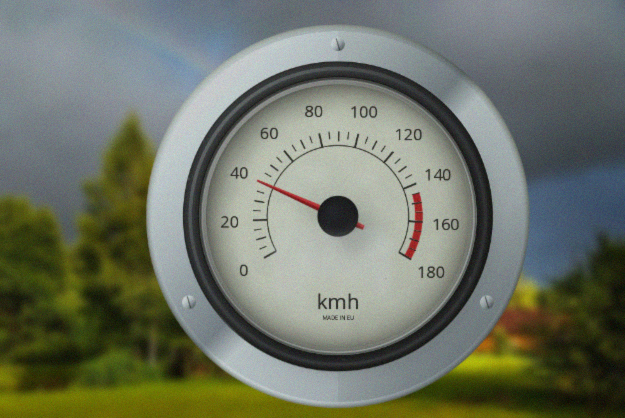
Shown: value=40 unit=km/h
